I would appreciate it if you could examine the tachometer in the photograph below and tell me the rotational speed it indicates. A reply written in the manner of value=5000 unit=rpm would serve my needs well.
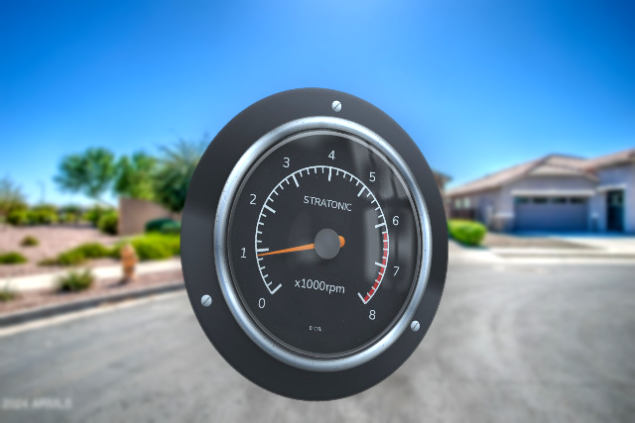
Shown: value=900 unit=rpm
